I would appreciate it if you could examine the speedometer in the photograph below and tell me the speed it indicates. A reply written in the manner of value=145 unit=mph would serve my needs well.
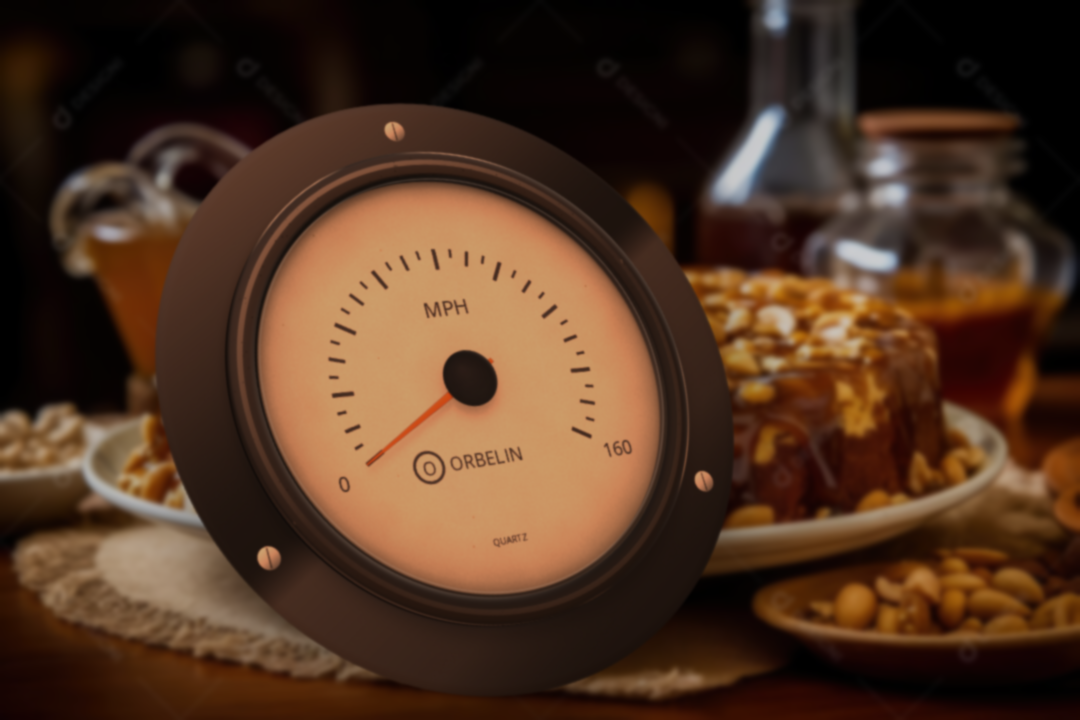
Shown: value=0 unit=mph
